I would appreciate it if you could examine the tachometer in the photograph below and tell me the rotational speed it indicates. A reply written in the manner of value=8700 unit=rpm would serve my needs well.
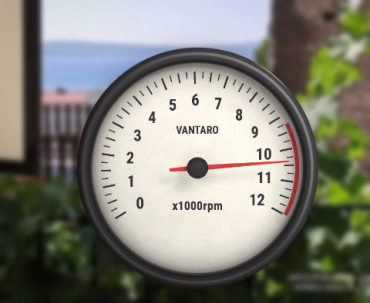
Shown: value=10375 unit=rpm
